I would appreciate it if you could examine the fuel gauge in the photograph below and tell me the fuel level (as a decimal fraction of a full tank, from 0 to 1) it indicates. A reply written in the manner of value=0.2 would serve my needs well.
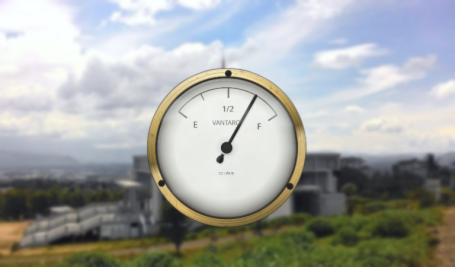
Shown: value=0.75
